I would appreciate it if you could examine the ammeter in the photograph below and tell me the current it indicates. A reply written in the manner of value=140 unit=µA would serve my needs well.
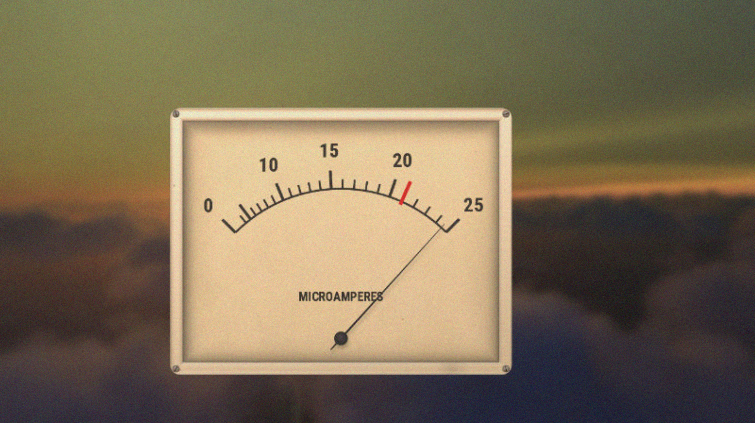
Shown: value=24.5 unit=µA
